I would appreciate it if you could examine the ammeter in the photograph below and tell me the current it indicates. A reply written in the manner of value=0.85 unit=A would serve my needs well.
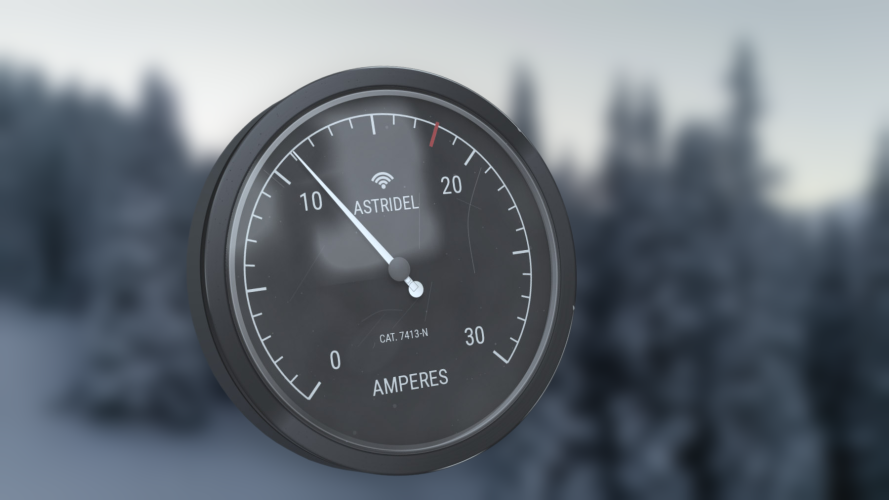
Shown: value=11 unit=A
